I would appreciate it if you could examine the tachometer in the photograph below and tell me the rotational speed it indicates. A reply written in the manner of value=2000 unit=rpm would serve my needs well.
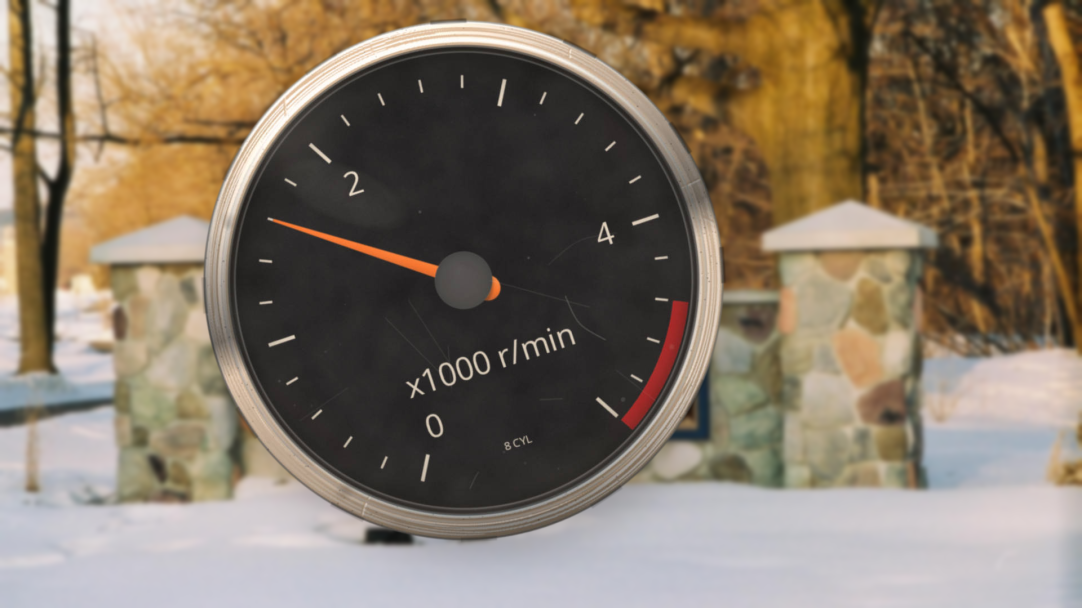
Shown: value=1600 unit=rpm
